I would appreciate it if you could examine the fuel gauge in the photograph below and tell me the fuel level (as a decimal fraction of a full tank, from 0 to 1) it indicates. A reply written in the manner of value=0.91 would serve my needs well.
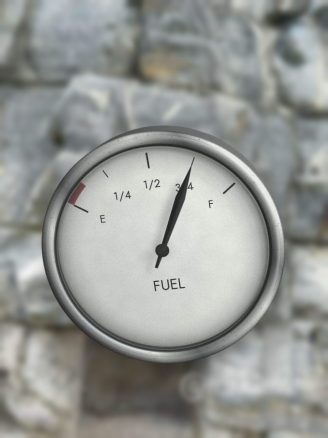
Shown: value=0.75
